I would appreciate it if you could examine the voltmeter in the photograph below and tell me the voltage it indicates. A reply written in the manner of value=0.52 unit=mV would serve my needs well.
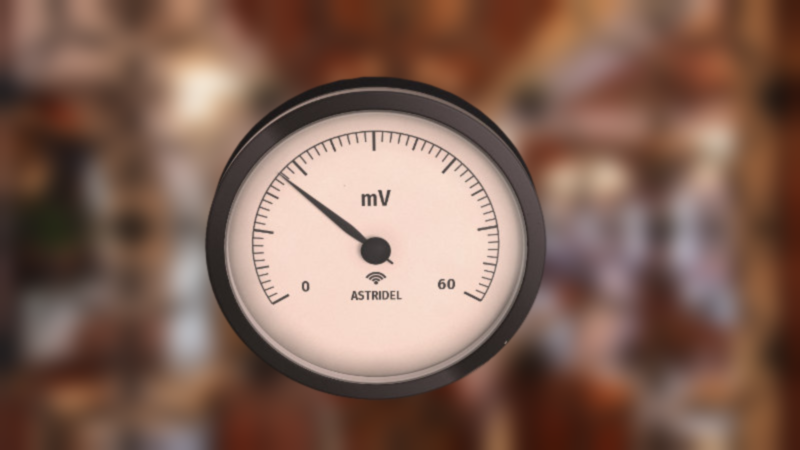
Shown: value=18 unit=mV
